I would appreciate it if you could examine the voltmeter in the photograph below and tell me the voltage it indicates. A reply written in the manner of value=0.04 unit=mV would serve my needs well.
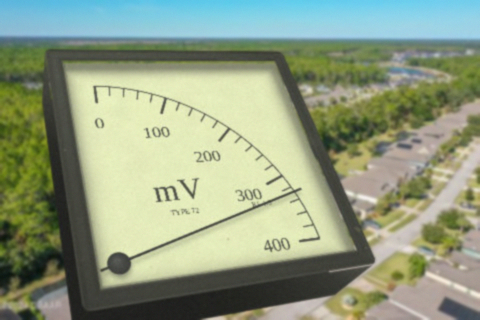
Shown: value=330 unit=mV
